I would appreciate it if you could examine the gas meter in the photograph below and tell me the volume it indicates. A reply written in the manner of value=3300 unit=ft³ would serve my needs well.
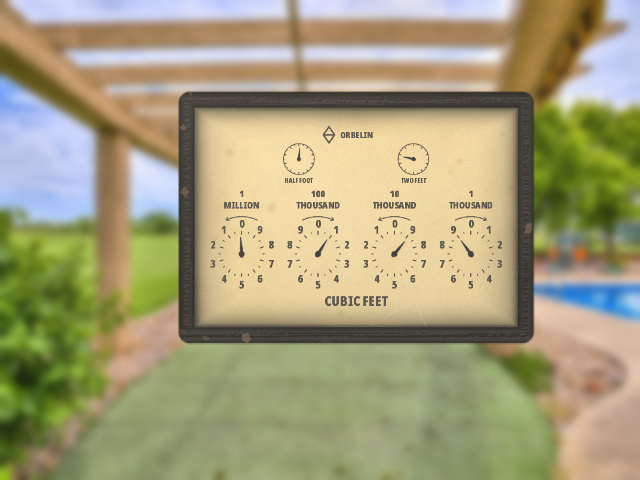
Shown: value=8900 unit=ft³
